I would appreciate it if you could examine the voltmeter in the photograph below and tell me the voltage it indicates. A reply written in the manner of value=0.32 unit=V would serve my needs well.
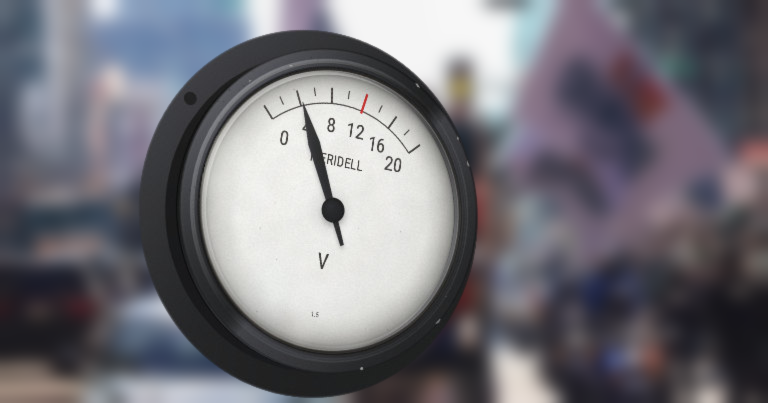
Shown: value=4 unit=V
